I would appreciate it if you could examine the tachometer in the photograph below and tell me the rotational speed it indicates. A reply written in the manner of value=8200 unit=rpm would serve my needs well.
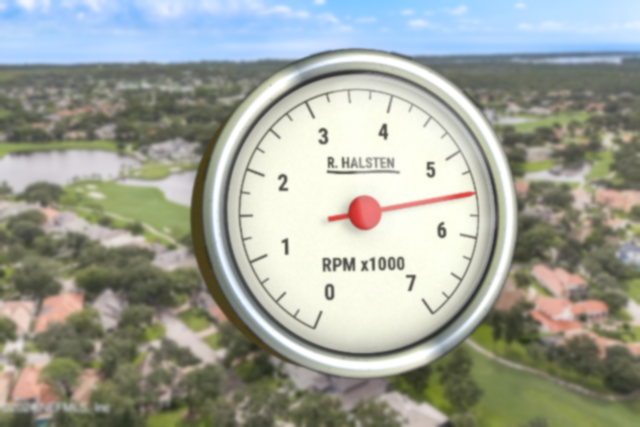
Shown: value=5500 unit=rpm
